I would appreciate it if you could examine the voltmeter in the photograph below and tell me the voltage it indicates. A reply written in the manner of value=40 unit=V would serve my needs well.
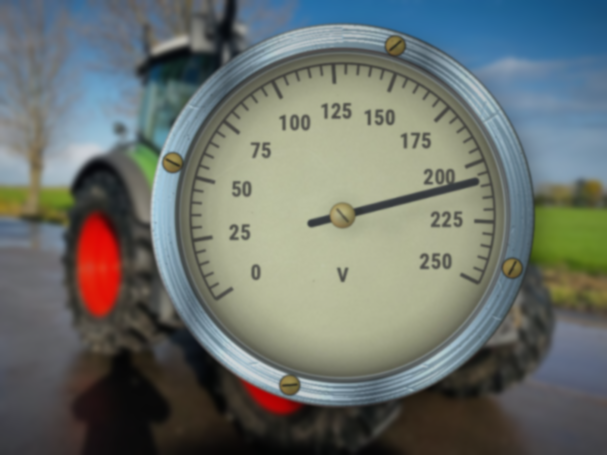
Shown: value=207.5 unit=V
